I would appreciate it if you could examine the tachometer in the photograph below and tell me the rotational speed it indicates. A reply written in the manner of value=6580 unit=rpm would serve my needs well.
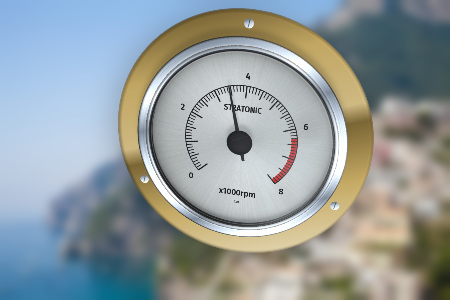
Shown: value=3500 unit=rpm
